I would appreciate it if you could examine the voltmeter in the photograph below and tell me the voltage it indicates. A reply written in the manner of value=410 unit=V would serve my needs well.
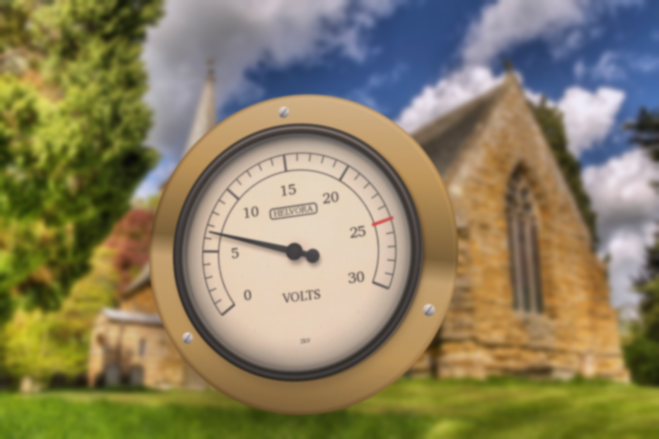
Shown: value=6.5 unit=V
